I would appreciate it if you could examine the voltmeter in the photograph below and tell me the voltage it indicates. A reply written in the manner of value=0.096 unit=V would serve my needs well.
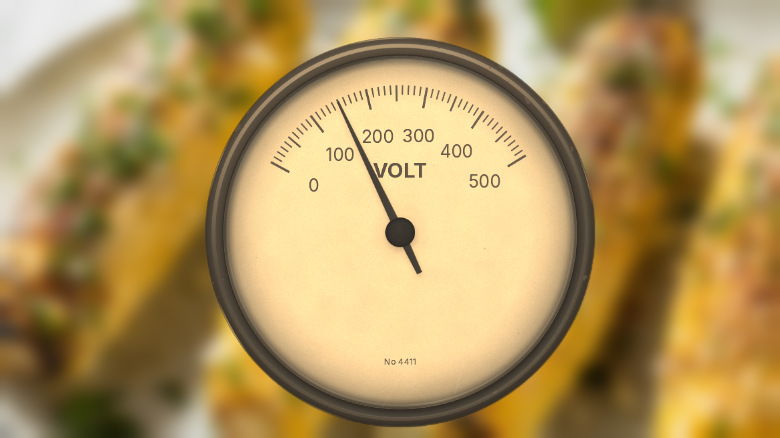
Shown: value=150 unit=V
